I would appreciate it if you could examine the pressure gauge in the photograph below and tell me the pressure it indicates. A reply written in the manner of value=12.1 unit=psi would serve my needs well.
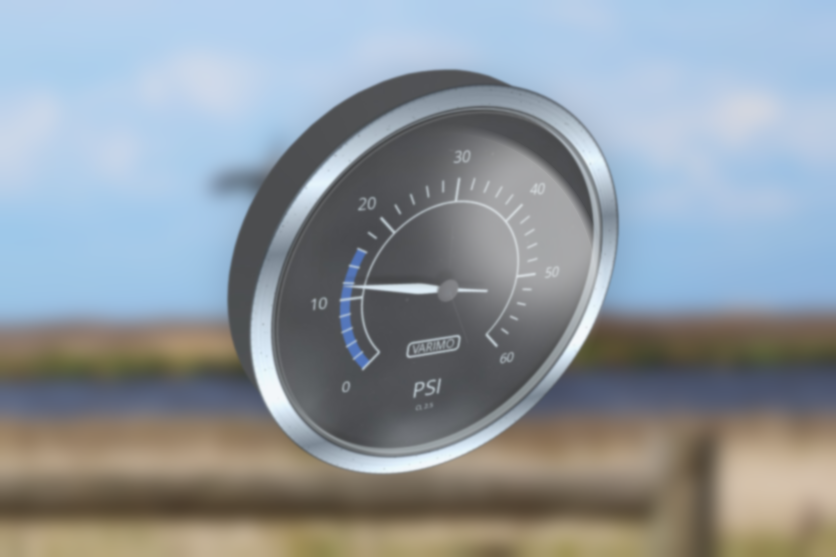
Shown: value=12 unit=psi
